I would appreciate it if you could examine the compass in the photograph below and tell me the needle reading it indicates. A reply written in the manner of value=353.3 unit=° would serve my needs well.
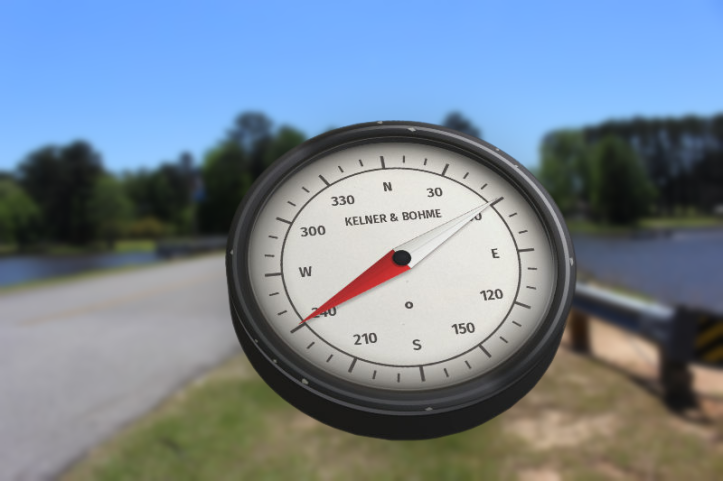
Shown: value=240 unit=°
